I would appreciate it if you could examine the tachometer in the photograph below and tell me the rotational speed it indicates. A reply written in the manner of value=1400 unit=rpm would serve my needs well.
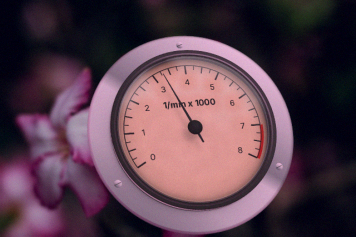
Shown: value=3250 unit=rpm
